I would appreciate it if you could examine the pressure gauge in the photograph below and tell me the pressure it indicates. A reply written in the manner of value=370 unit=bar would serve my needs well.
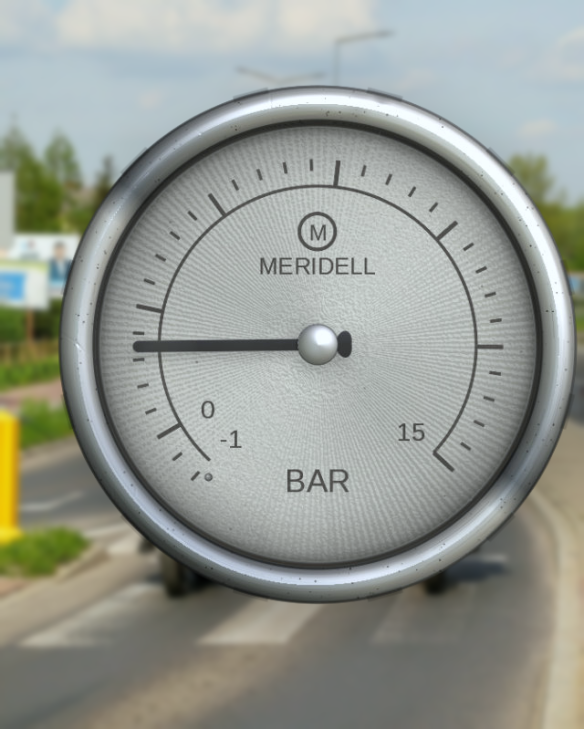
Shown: value=1.75 unit=bar
